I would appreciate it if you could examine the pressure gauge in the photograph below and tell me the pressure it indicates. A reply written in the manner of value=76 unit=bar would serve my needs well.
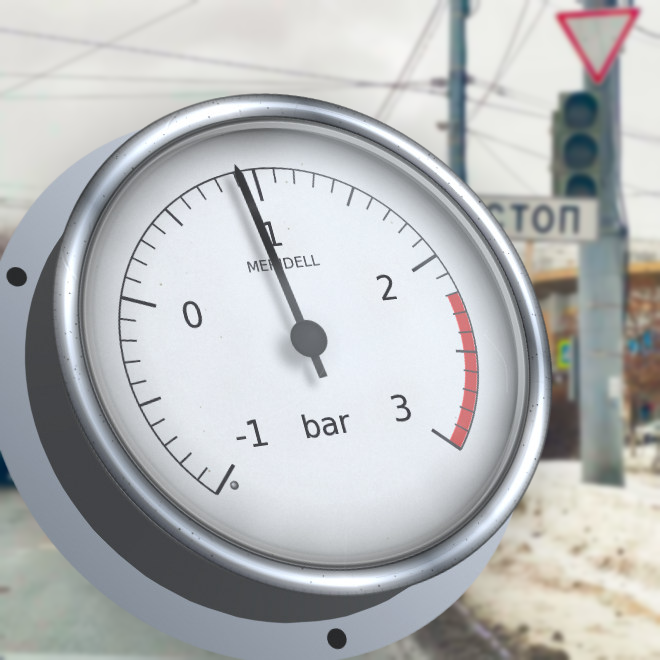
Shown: value=0.9 unit=bar
